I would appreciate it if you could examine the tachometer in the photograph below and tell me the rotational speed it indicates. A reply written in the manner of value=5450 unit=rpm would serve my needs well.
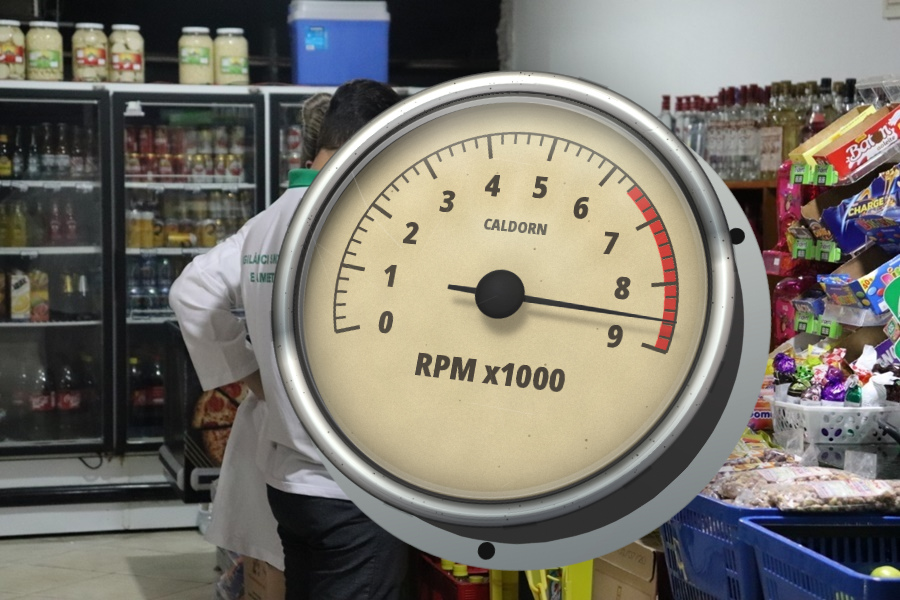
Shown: value=8600 unit=rpm
